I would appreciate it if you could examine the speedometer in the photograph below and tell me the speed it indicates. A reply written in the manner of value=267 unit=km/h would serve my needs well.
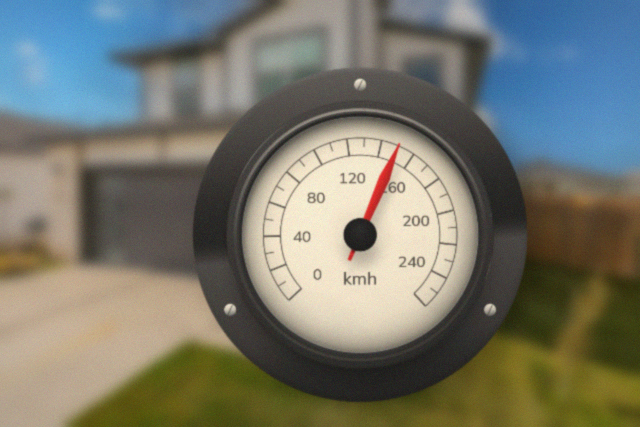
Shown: value=150 unit=km/h
